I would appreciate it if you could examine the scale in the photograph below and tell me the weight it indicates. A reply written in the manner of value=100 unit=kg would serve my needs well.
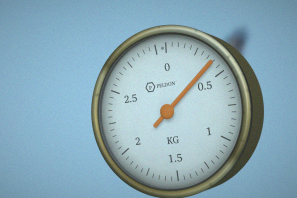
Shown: value=0.4 unit=kg
